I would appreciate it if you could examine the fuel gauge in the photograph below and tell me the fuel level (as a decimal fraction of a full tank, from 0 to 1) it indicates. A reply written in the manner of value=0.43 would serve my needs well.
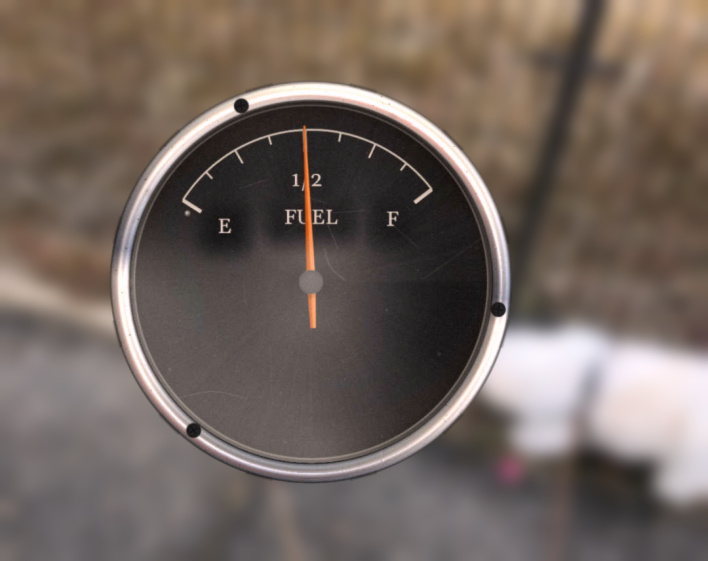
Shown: value=0.5
